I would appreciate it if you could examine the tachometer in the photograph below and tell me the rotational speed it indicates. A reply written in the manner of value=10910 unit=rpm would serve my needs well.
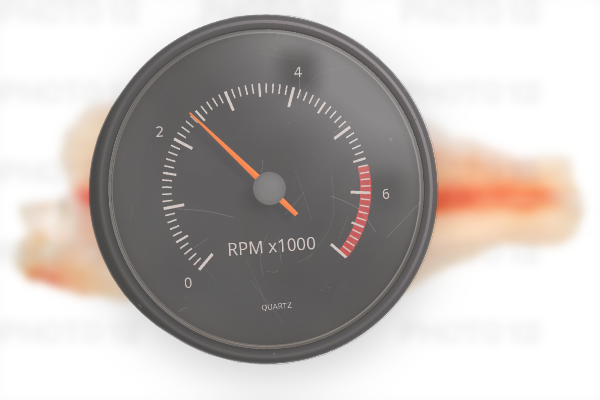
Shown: value=2400 unit=rpm
